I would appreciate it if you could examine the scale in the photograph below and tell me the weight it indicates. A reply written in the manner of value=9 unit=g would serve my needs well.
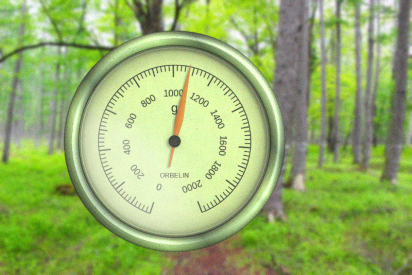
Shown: value=1080 unit=g
